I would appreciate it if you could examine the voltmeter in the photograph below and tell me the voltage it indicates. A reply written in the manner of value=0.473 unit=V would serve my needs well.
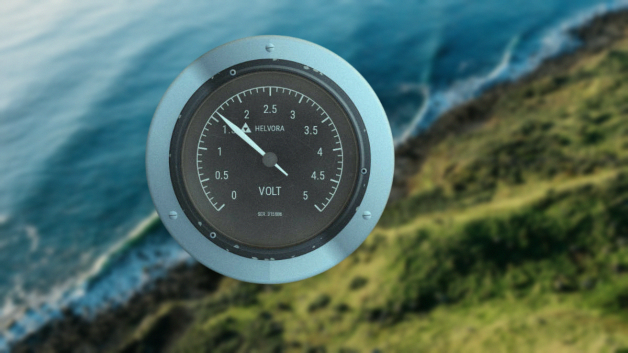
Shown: value=1.6 unit=V
